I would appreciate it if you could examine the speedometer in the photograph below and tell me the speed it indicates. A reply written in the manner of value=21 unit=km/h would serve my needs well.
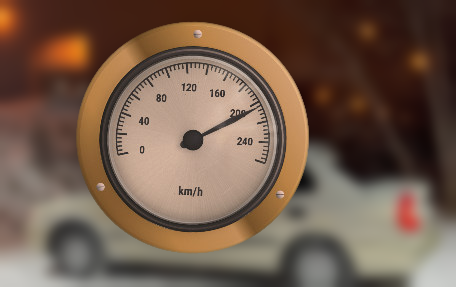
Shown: value=204 unit=km/h
